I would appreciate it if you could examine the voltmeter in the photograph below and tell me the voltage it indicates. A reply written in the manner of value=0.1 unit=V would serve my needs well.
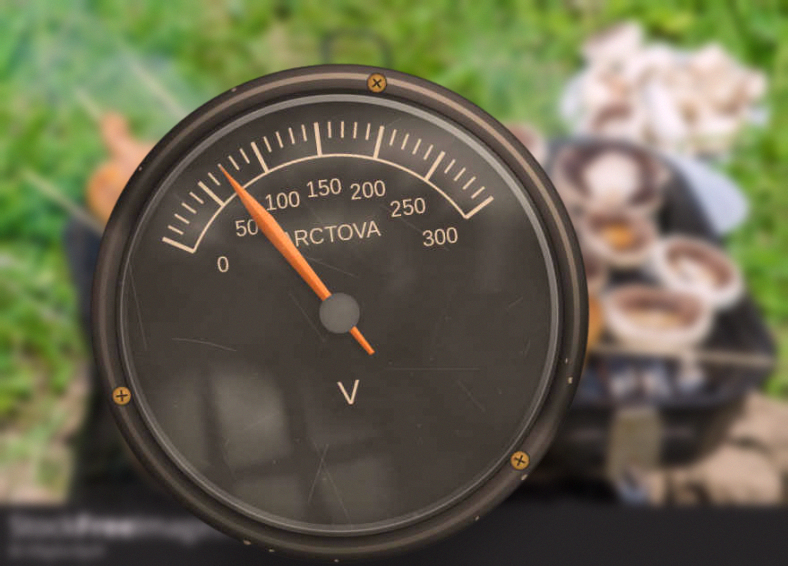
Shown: value=70 unit=V
